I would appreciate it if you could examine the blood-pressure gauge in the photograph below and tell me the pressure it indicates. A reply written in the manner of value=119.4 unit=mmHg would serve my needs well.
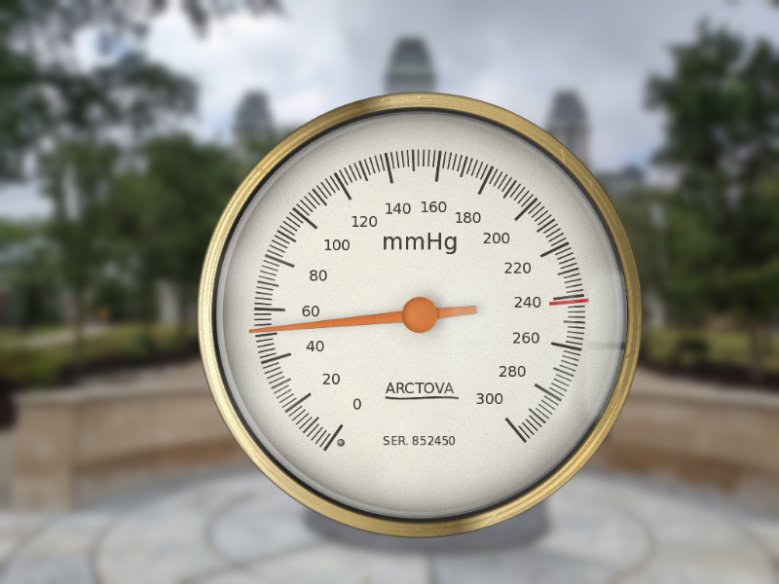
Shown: value=52 unit=mmHg
